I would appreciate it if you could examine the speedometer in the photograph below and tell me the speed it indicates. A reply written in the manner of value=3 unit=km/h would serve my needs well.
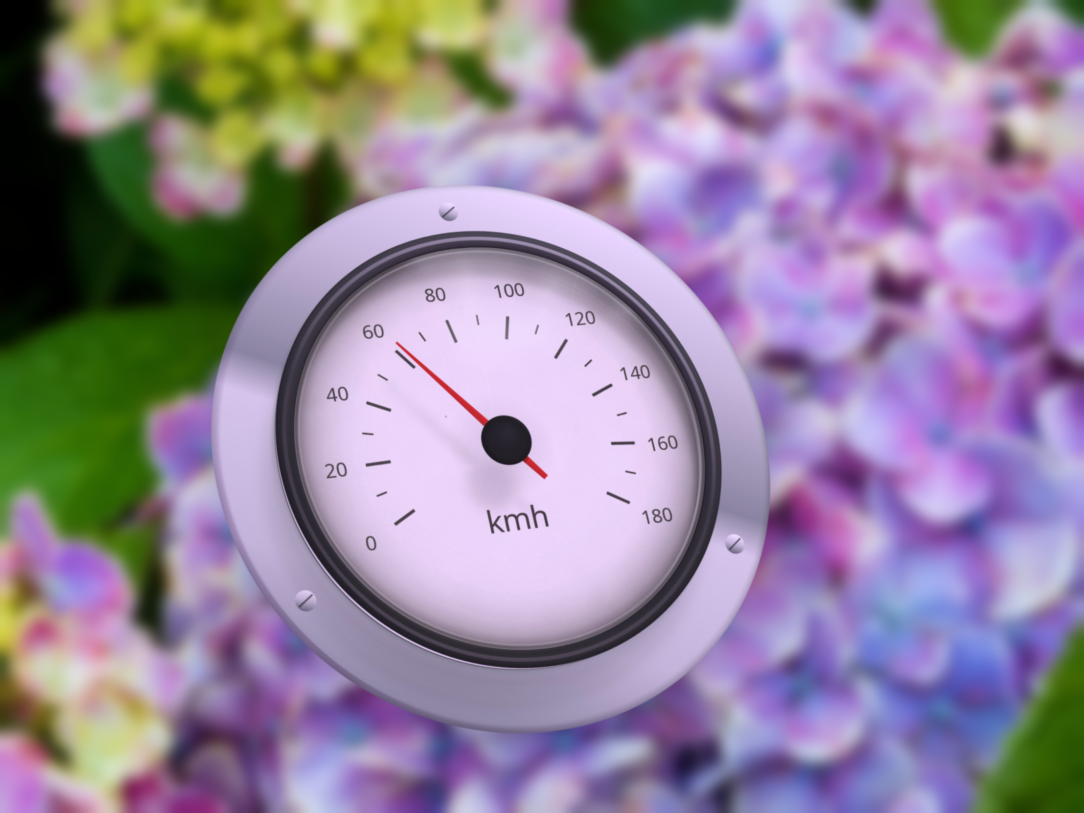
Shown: value=60 unit=km/h
